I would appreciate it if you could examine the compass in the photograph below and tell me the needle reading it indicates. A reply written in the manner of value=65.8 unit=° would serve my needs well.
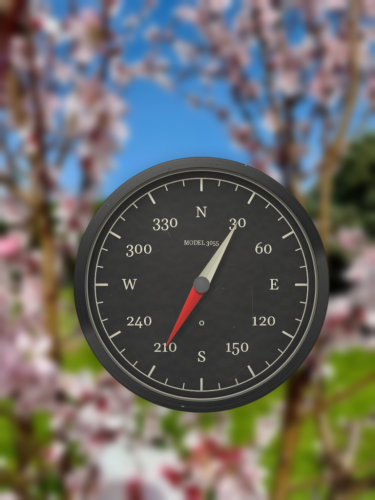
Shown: value=210 unit=°
